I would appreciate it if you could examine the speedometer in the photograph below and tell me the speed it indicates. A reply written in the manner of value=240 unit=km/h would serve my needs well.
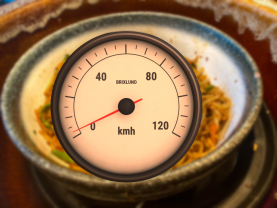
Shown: value=2.5 unit=km/h
